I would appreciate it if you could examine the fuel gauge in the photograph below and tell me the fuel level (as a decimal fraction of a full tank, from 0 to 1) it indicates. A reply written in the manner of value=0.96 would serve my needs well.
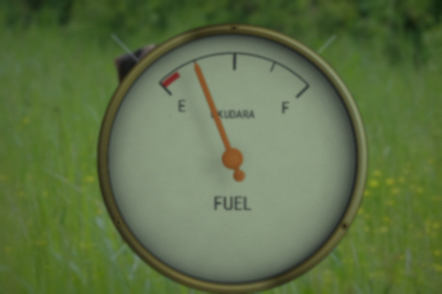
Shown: value=0.25
